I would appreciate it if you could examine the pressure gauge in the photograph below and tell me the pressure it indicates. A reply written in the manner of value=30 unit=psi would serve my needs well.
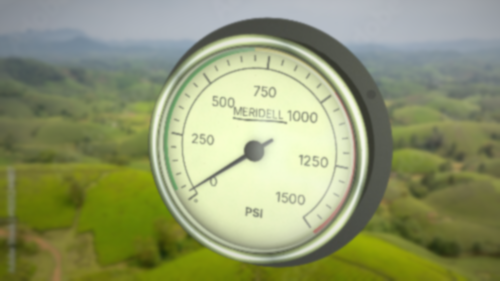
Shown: value=25 unit=psi
